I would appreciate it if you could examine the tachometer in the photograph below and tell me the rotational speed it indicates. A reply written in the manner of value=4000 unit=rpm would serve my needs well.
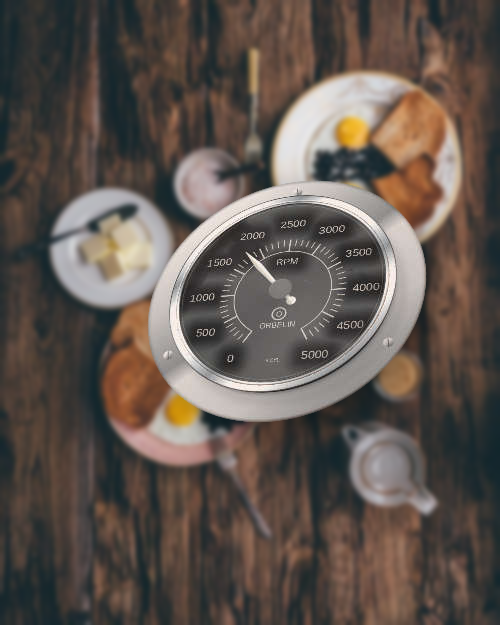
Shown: value=1800 unit=rpm
